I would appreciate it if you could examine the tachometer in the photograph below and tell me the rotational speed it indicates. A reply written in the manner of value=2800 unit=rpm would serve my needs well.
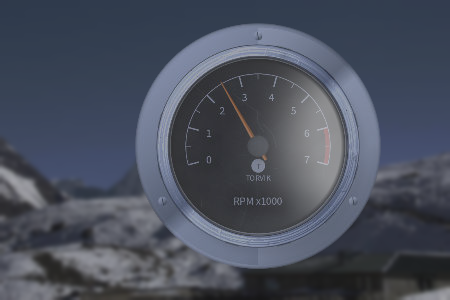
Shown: value=2500 unit=rpm
